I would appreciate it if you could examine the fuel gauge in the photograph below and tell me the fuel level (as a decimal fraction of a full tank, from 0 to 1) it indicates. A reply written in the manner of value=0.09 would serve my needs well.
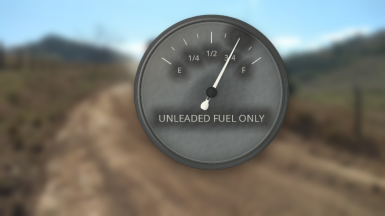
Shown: value=0.75
